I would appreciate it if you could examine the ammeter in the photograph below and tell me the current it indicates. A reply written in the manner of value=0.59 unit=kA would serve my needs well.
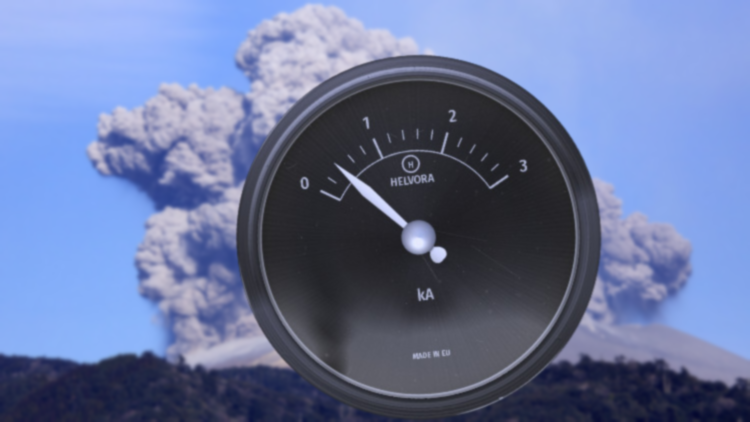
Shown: value=0.4 unit=kA
